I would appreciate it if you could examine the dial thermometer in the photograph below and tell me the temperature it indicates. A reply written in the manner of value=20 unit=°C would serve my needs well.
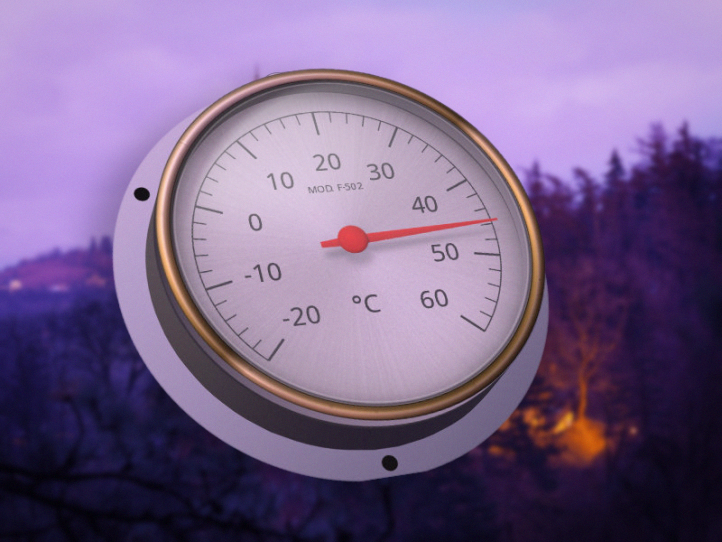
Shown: value=46 unit=°C
